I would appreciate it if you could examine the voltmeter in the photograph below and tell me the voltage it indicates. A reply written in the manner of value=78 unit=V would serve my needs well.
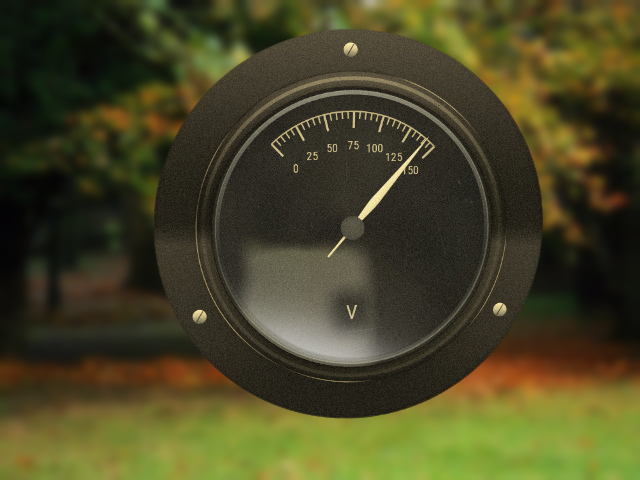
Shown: value=140 unit=V
